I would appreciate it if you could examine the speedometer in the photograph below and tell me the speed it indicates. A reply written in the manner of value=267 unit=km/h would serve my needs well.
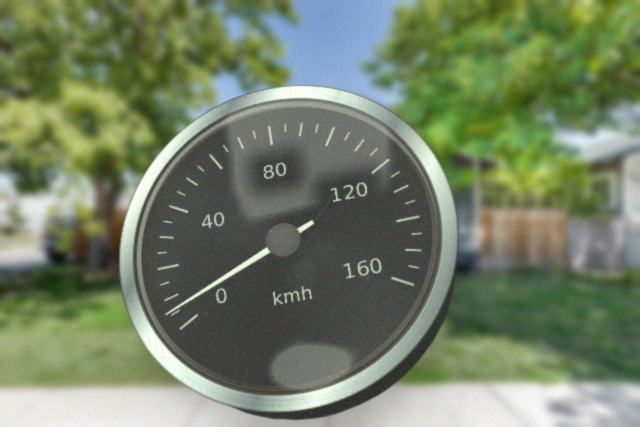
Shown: value=5 unit=km/h
